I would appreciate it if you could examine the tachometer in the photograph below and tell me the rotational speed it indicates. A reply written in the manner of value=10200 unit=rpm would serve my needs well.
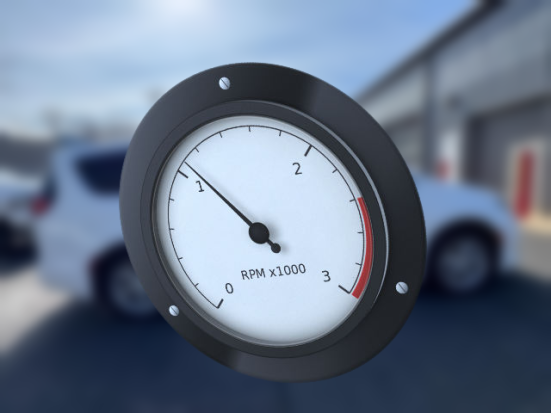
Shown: value=1100 unit=rpm
